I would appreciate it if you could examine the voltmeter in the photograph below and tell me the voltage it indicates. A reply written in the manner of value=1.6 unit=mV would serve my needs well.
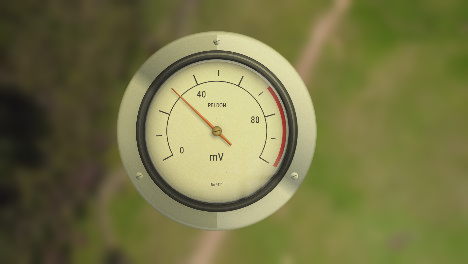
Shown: value=30 unit=mV
